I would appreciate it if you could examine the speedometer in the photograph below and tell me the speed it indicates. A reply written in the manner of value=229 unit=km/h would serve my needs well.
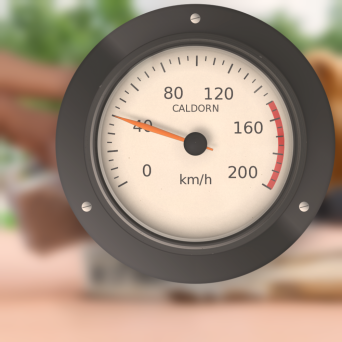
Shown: value=40 unit=km/h
